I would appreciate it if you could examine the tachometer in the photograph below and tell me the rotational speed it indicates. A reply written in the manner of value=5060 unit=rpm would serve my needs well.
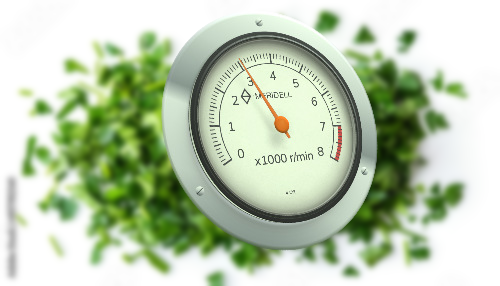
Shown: value=3000 unit=rpm
